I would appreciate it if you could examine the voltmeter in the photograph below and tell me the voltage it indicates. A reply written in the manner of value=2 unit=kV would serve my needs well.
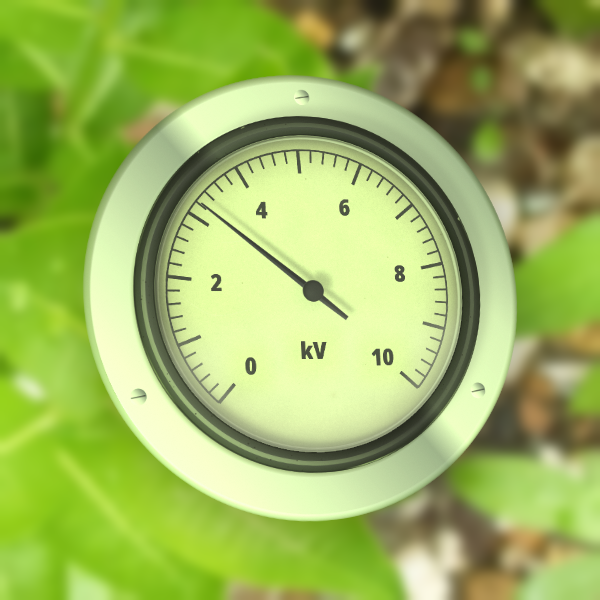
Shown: value=3.2 unit=kV
